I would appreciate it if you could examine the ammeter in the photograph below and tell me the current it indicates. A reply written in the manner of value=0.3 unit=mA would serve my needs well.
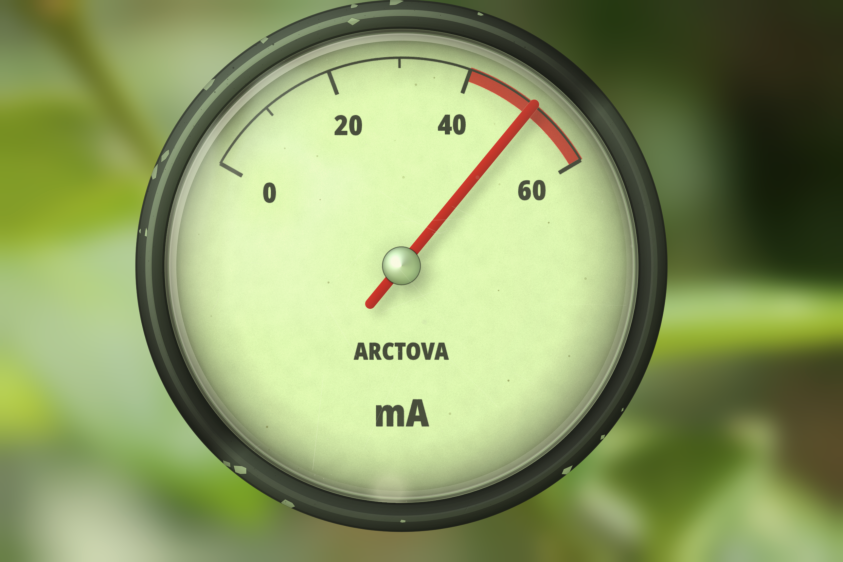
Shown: value=50 unit=mA
